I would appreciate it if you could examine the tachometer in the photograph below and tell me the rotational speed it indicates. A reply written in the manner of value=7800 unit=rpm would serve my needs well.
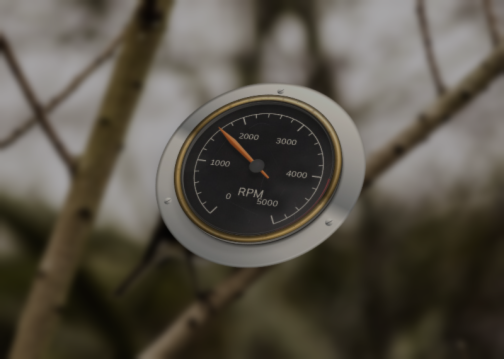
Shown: value=1600 unit=rpm
